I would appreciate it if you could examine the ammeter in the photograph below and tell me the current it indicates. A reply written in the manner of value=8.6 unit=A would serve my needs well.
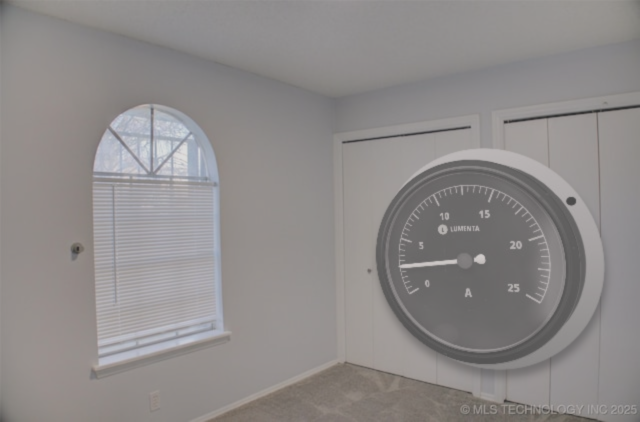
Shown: value=2.5 unit=A
